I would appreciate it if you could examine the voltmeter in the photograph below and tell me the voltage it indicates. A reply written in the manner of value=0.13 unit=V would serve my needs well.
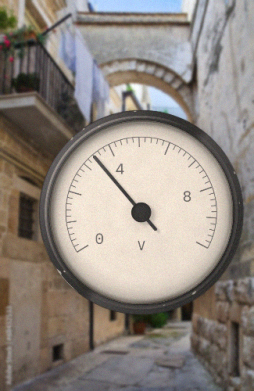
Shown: value=3.4 unit=V
